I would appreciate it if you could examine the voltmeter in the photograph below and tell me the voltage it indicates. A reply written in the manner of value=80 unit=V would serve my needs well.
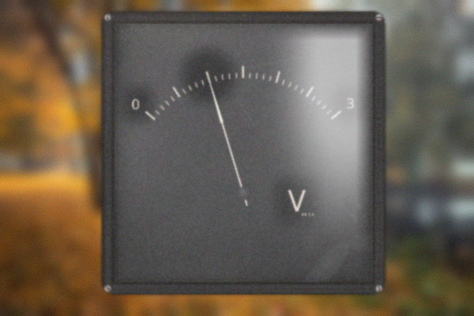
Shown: value=1 unit=V
